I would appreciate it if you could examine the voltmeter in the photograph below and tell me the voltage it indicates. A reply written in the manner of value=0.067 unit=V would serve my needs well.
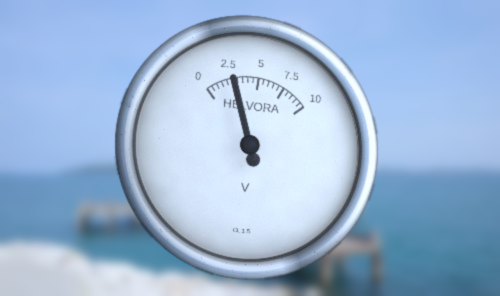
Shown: value=2.5 unit=V
